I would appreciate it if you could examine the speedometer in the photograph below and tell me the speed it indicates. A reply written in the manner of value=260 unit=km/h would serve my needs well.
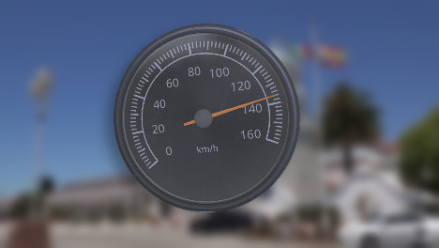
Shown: value=136 unit=km/h
